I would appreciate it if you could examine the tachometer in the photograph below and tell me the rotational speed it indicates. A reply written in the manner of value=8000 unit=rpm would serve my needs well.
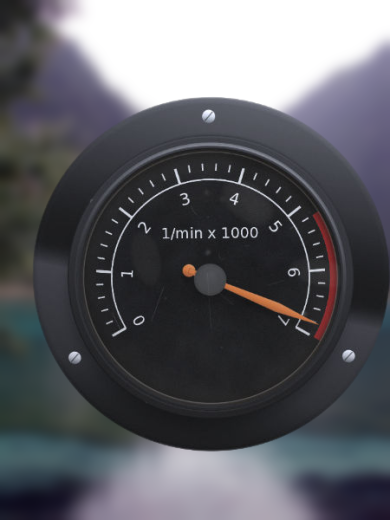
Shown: value=6800 unit=rpm
